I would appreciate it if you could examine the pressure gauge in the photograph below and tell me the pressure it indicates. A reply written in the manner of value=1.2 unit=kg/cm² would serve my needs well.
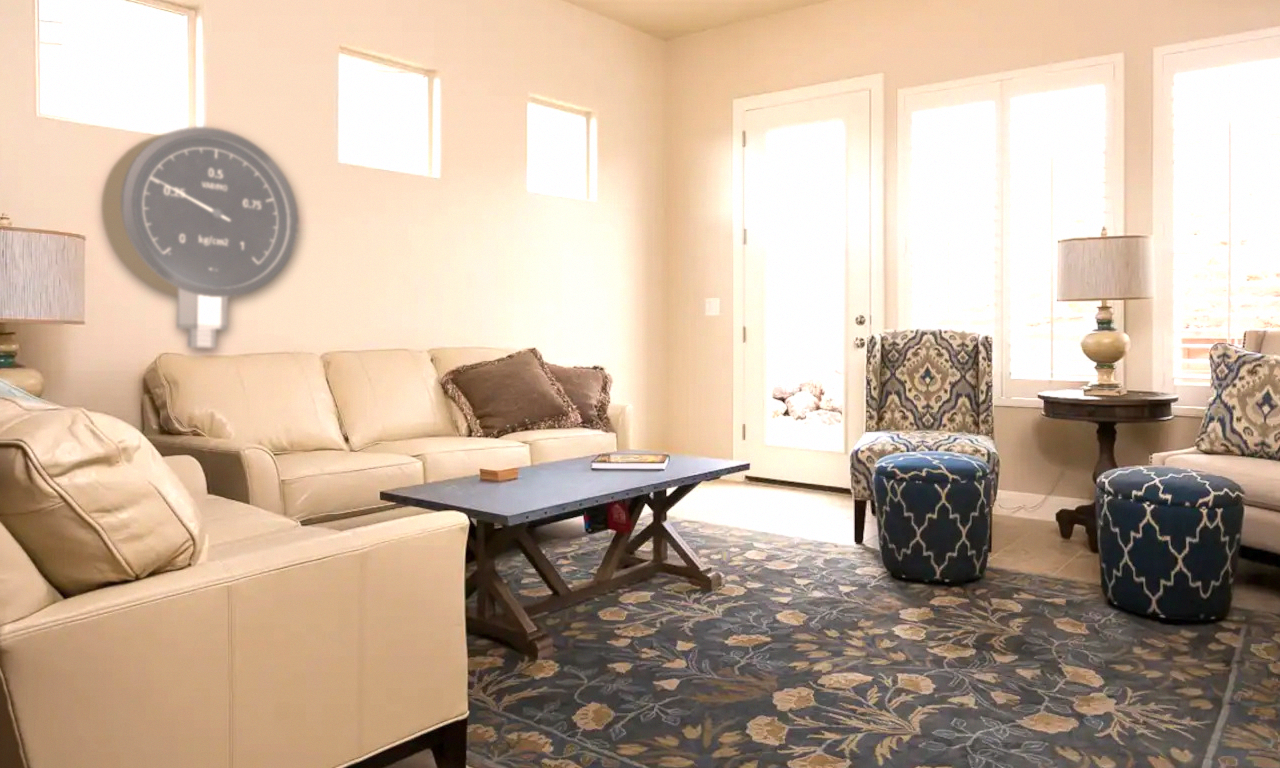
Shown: value=0.25 unit=kg/cm²
